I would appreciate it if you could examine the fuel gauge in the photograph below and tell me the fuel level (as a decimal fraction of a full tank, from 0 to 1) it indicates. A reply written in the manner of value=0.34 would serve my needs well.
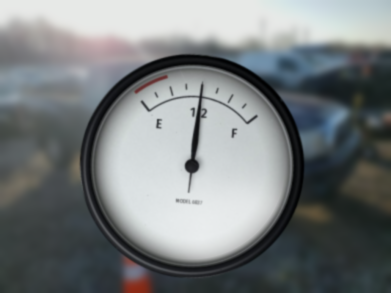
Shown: value=0.5
